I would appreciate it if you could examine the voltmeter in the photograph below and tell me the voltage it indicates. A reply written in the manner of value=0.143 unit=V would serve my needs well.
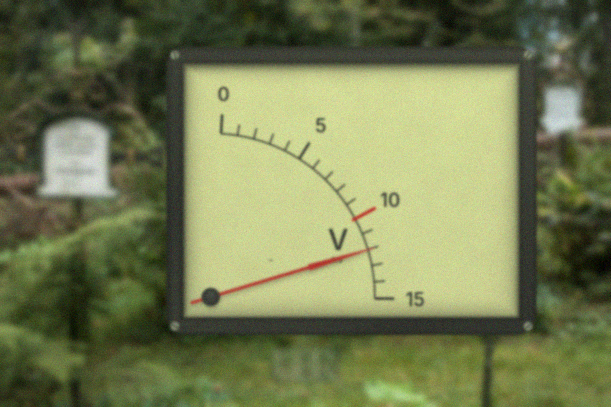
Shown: value=12 unit=V
